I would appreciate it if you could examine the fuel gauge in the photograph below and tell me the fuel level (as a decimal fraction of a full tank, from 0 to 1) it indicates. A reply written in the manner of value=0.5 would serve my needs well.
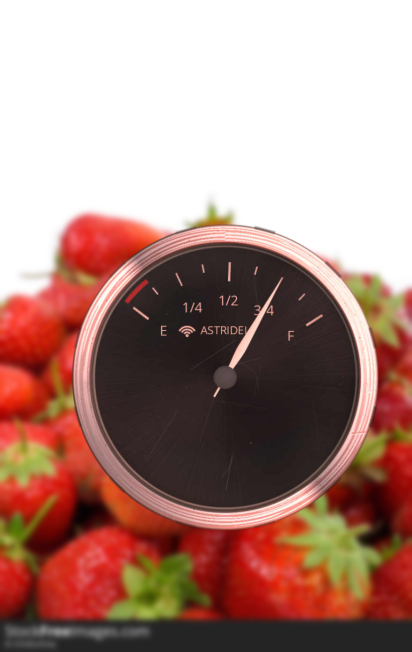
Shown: value=0.75
